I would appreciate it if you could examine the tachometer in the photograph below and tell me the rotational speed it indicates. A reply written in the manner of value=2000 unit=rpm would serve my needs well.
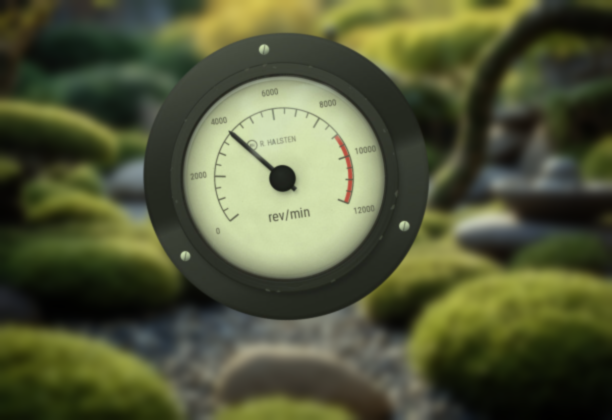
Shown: value=4000 unit=rpm
